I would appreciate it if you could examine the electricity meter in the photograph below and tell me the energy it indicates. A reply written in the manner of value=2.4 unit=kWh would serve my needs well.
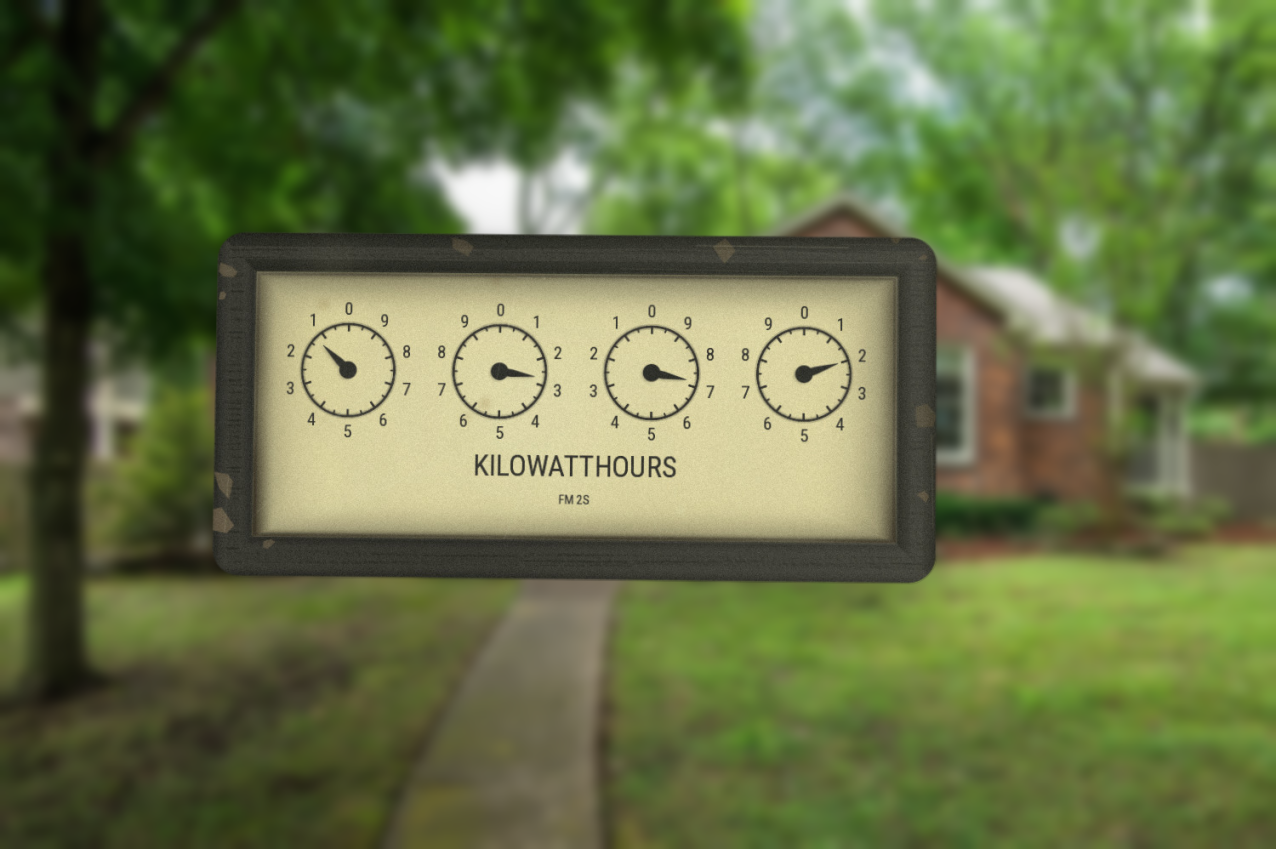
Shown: value=1272 unit=kWh
